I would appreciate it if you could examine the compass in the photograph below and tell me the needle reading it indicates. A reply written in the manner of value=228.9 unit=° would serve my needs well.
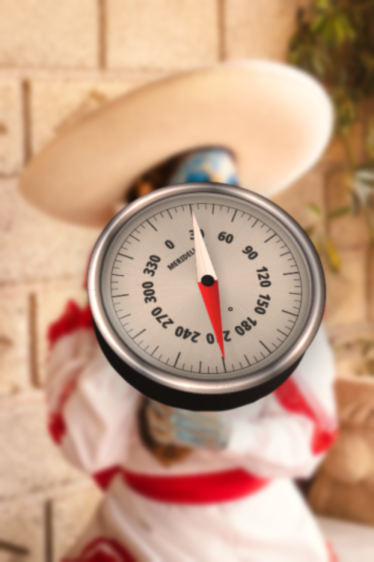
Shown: value=210 unit=°
